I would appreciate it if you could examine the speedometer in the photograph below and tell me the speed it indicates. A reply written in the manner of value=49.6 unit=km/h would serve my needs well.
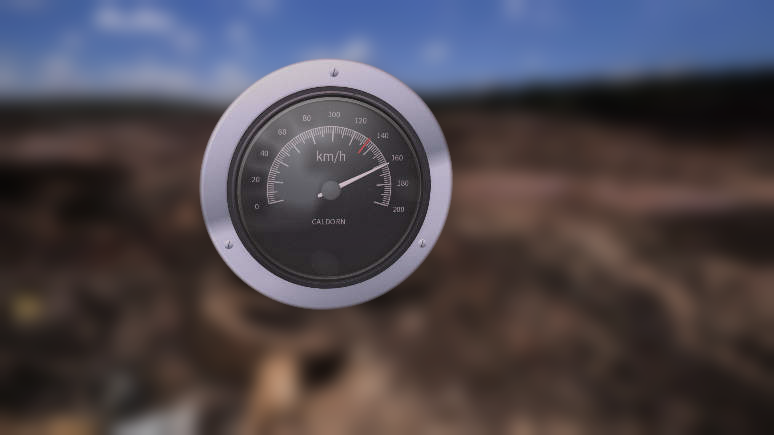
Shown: value=160 unit=km/h
